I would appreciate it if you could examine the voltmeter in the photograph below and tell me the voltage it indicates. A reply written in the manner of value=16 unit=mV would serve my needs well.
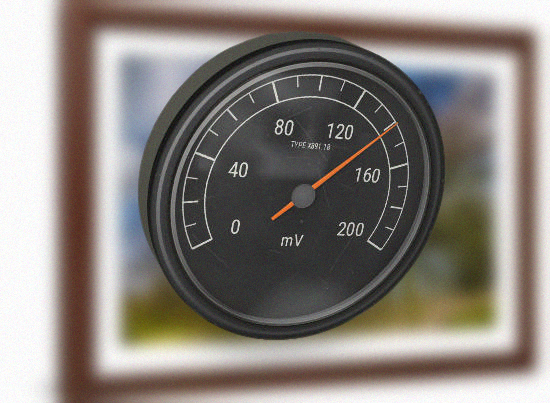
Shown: value=140 unit=mV
